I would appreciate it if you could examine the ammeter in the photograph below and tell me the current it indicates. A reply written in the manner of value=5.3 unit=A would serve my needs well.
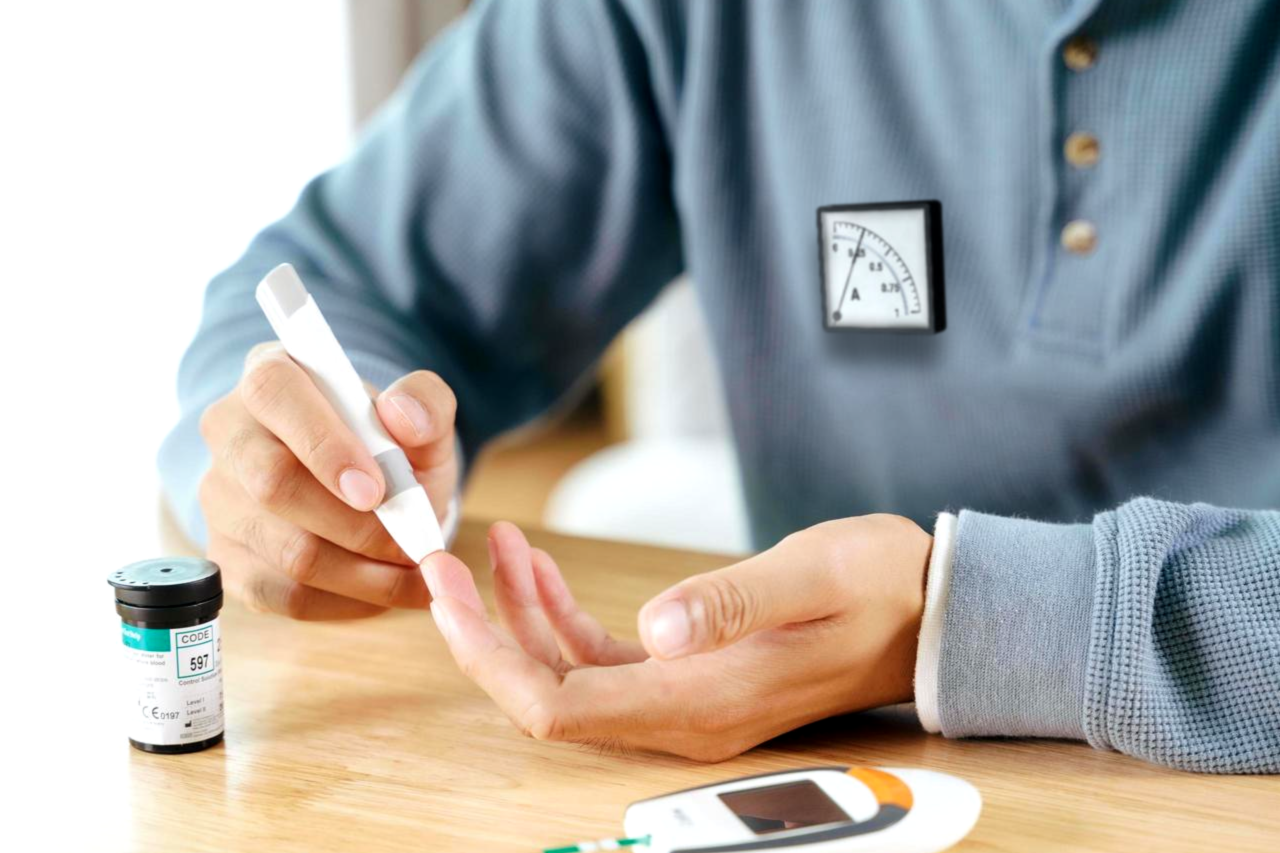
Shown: value=0.25 unit=A
